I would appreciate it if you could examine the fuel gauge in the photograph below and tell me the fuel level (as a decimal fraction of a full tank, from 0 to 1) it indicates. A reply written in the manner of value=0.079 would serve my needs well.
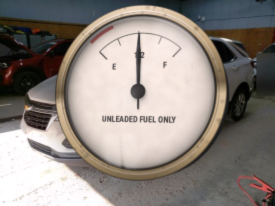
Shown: value=0.5
